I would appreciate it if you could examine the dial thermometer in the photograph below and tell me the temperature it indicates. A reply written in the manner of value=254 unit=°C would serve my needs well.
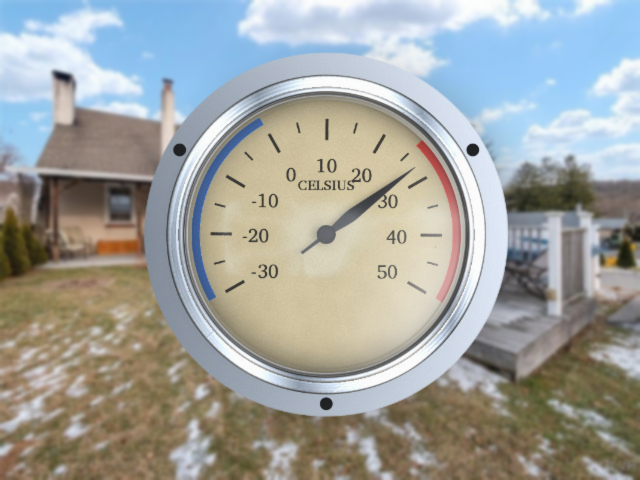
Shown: value=27.5 unit=°C
